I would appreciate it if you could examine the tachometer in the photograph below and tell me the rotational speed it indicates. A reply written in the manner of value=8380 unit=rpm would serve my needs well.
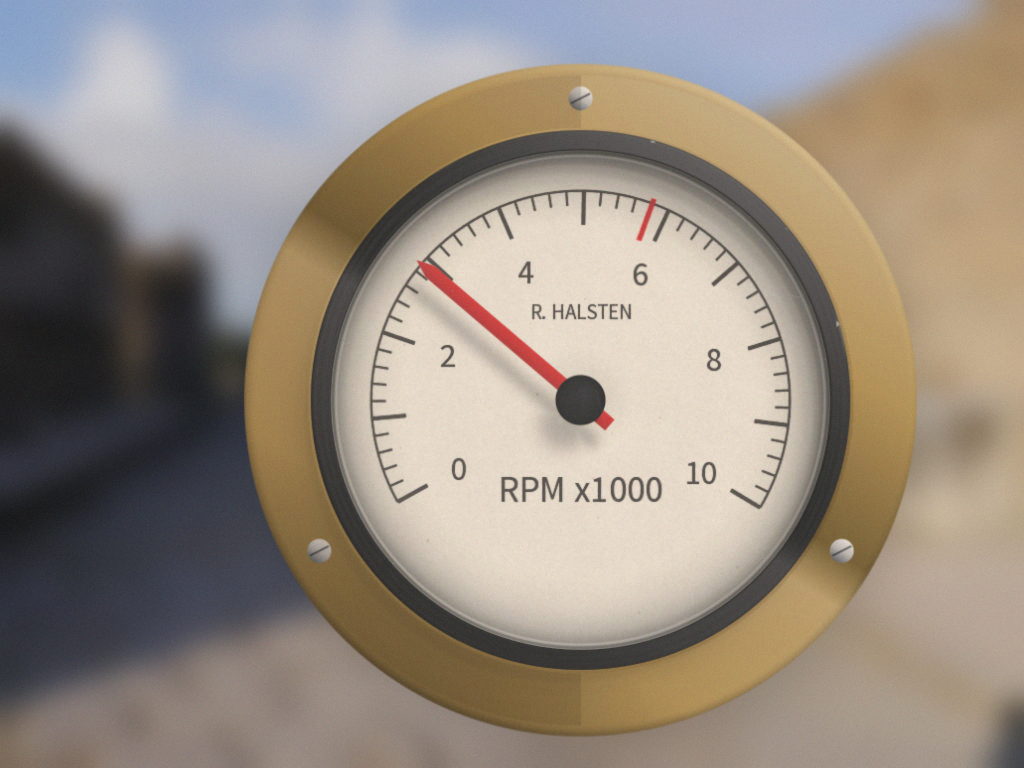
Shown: value=2900 unit=rpm
